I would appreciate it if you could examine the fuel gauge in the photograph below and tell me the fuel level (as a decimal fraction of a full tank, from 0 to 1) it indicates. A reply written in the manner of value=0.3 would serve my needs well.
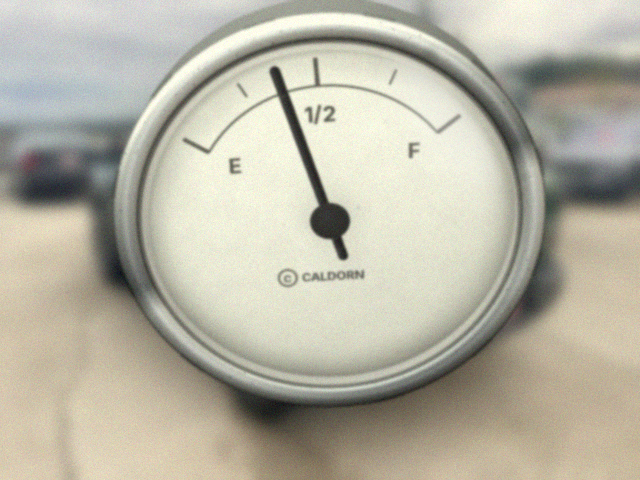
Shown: value=0.375
